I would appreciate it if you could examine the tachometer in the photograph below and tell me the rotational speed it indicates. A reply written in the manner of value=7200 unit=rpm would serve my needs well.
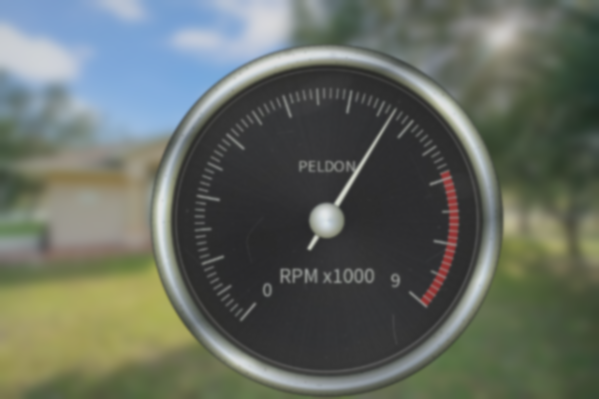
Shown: value=5700 unit=rpm
